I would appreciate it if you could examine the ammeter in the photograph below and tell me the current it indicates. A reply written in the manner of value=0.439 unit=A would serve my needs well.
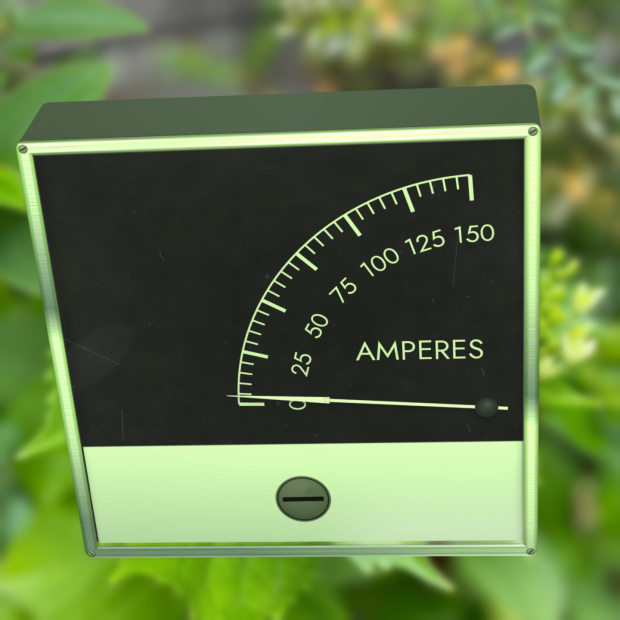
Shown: value=5 unit=A
